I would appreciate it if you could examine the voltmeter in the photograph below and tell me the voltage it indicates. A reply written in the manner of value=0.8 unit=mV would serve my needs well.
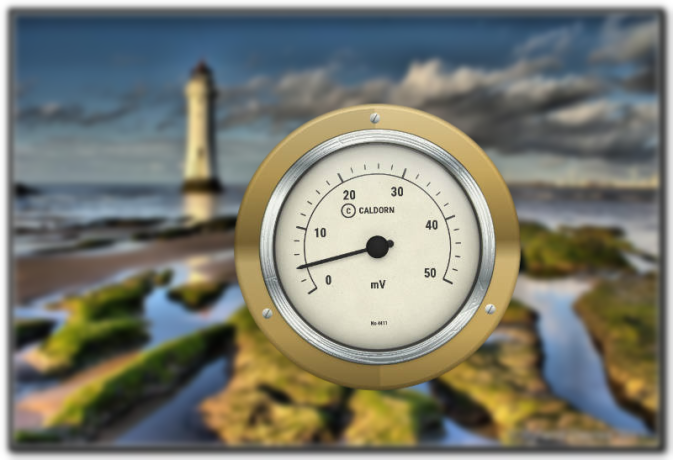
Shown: value=4 unit=mV
